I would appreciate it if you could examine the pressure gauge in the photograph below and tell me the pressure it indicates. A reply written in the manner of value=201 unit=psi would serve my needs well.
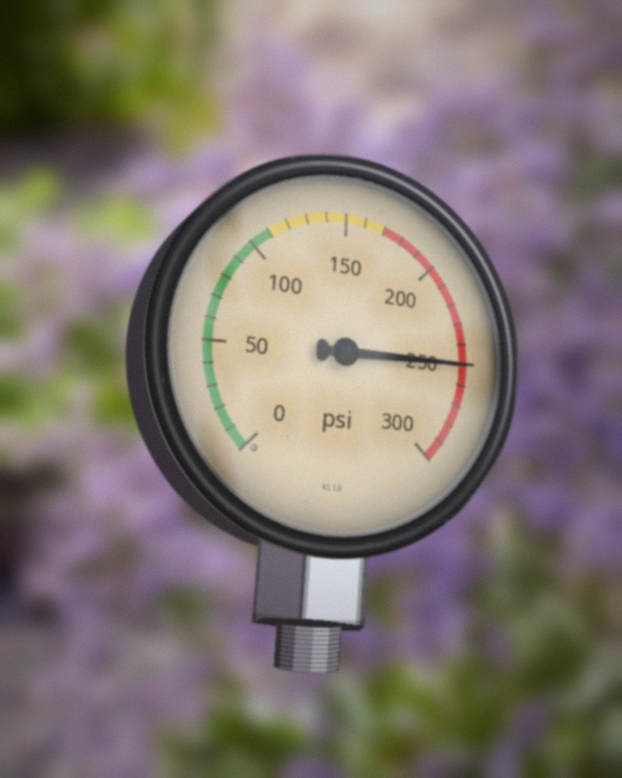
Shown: value=250 unit=psi
